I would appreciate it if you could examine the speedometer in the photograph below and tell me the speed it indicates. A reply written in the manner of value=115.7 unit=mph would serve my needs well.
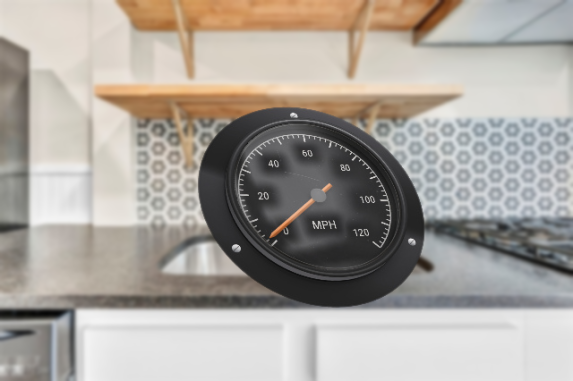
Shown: value=2 unit=mph
